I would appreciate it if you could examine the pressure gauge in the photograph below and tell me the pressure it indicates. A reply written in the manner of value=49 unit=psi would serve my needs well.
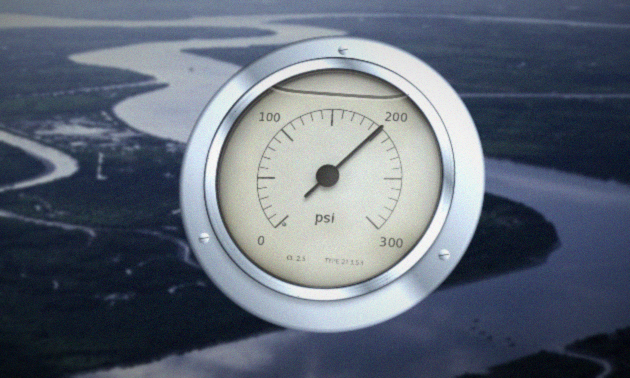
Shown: value=200 unit=psi
